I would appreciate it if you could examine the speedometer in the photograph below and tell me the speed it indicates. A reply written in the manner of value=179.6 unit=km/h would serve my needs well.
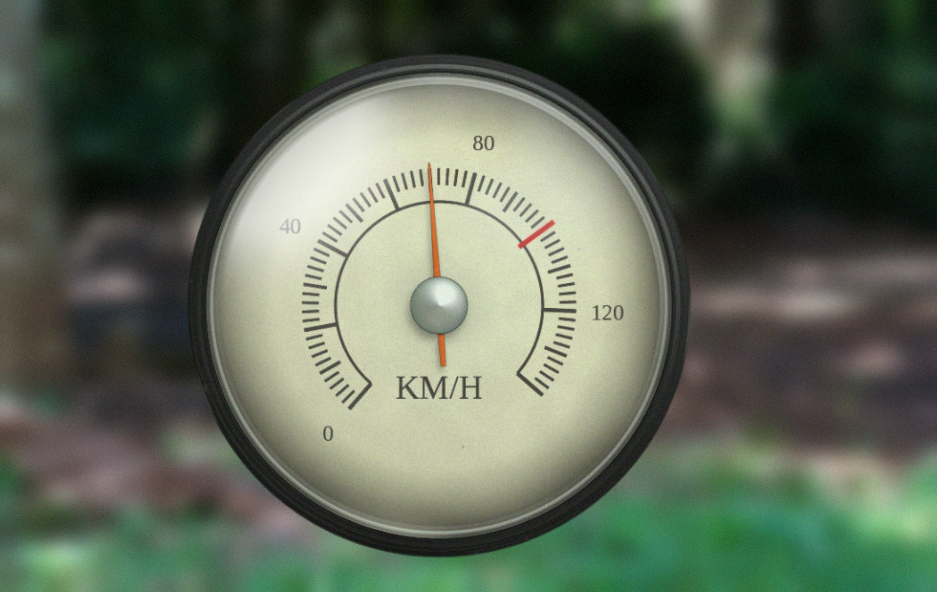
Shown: value=70 unit=km/h
